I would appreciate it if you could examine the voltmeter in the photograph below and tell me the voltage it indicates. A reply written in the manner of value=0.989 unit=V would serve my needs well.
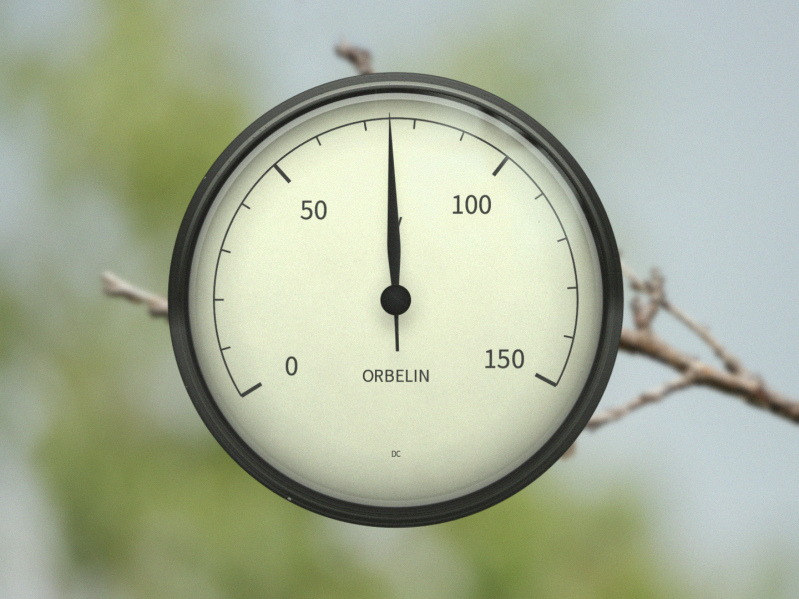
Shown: value=75 unit=V
